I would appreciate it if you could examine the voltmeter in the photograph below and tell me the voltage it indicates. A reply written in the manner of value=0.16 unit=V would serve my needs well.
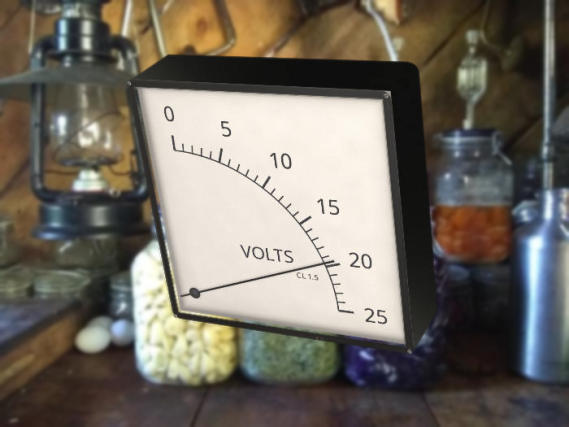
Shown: value=19.5 unit=V
